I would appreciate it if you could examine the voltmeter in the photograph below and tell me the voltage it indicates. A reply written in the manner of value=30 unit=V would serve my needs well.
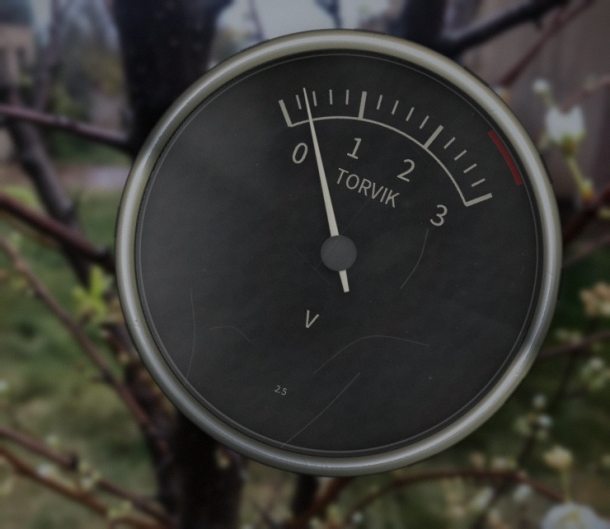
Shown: value=0.3 unit=V
